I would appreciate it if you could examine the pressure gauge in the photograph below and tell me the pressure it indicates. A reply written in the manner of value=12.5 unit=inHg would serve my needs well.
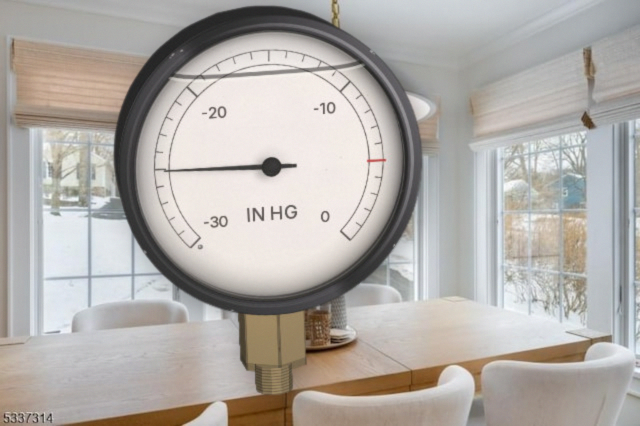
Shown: value=-25 unit=inHg
